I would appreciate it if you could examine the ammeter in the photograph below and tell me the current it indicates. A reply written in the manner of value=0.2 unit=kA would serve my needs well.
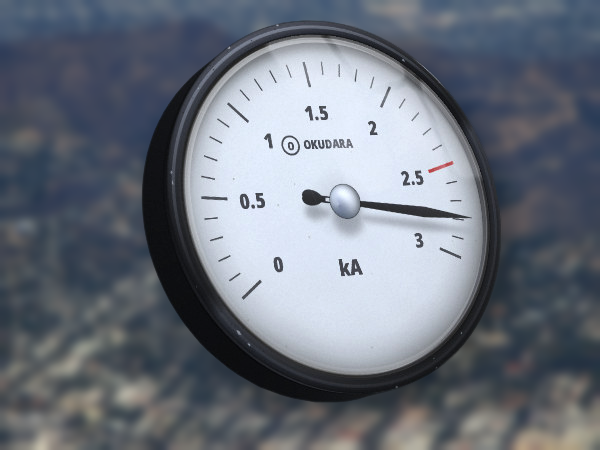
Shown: value=2.8 unit=kA
